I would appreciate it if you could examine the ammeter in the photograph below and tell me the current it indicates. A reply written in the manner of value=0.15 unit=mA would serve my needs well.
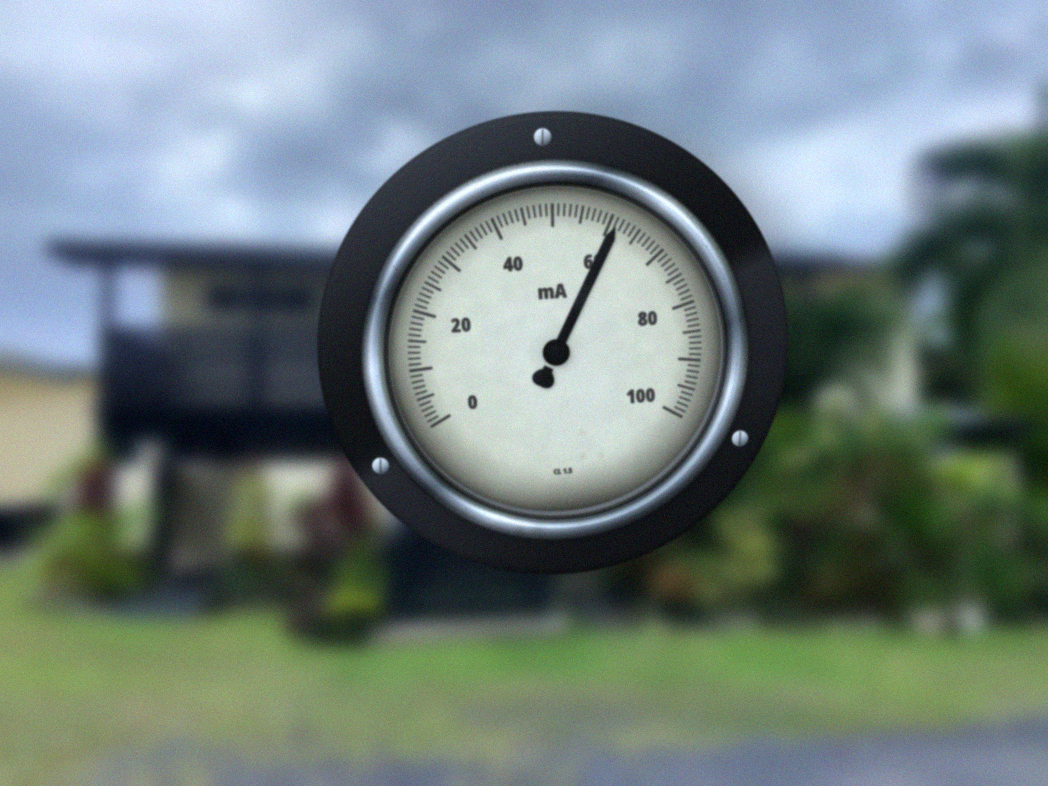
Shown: value=61 unit=mA
